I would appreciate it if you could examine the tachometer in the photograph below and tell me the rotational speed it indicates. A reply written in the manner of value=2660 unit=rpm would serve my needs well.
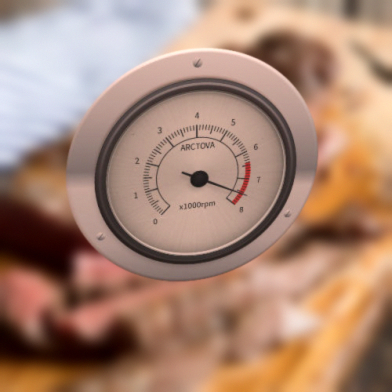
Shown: value=7500 unit=rpm
